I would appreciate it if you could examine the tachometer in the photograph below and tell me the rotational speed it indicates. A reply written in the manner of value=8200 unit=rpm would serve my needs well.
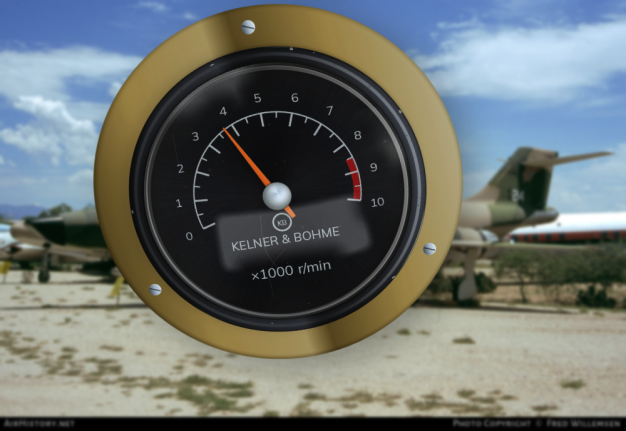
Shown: value=3750 unit=rpm
